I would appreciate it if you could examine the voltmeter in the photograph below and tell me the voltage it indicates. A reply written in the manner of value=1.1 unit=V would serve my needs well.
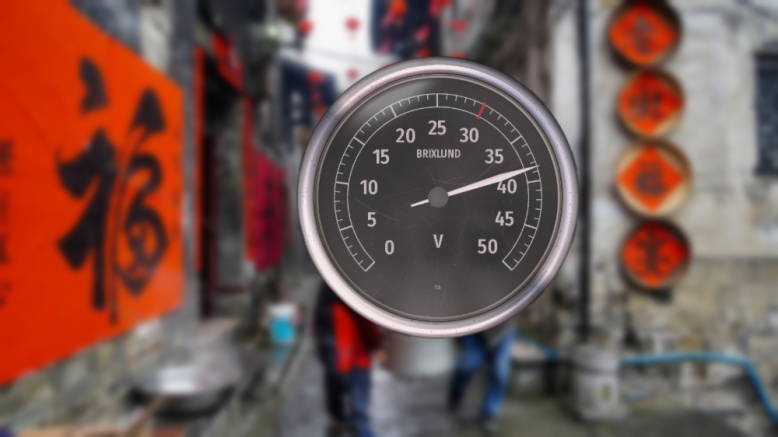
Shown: value=38.5 unit=V
